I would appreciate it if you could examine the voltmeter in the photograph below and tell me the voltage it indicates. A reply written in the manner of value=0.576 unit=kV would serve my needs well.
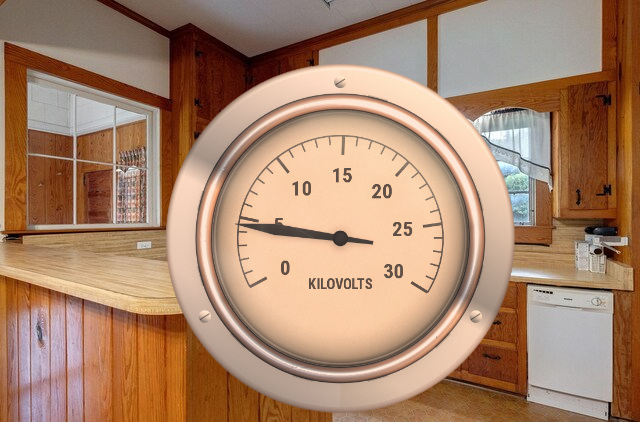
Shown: value=4.5 unit=kV
